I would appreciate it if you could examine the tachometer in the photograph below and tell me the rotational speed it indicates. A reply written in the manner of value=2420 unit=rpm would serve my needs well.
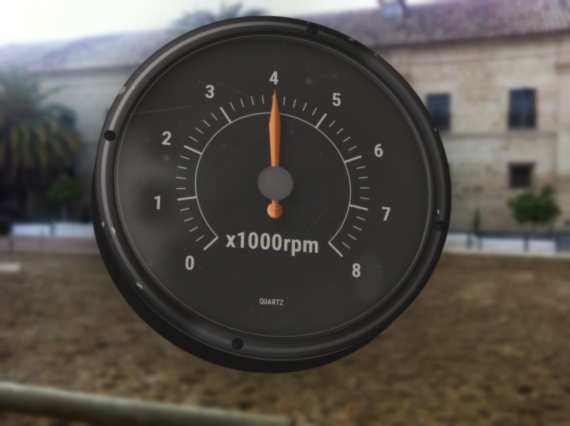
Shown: value=4000 unit=rpm
